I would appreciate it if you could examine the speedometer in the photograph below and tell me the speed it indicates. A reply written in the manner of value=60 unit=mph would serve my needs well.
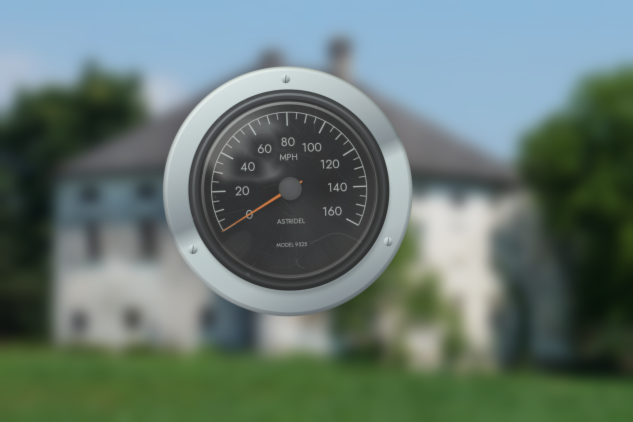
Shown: value=0 unit=mph
